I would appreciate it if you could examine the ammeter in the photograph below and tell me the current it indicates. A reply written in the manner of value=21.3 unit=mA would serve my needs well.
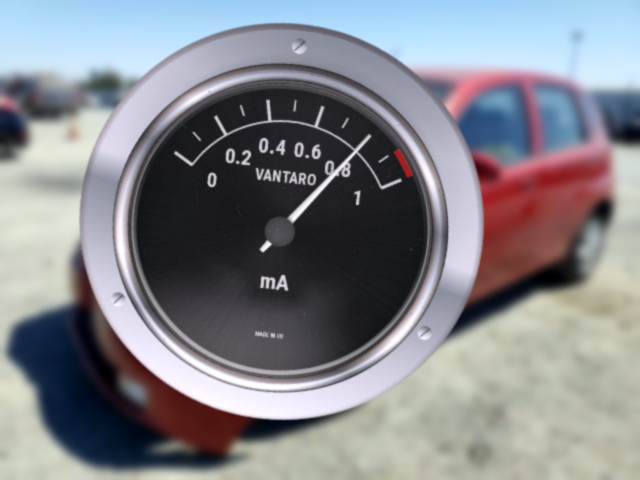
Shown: value=0.8 unit=mA
